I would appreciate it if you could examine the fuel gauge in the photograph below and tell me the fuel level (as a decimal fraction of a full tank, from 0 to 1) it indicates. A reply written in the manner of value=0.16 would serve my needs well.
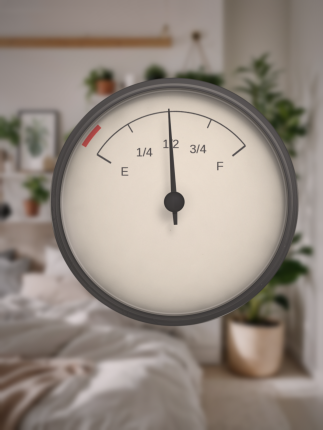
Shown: value=0.5
